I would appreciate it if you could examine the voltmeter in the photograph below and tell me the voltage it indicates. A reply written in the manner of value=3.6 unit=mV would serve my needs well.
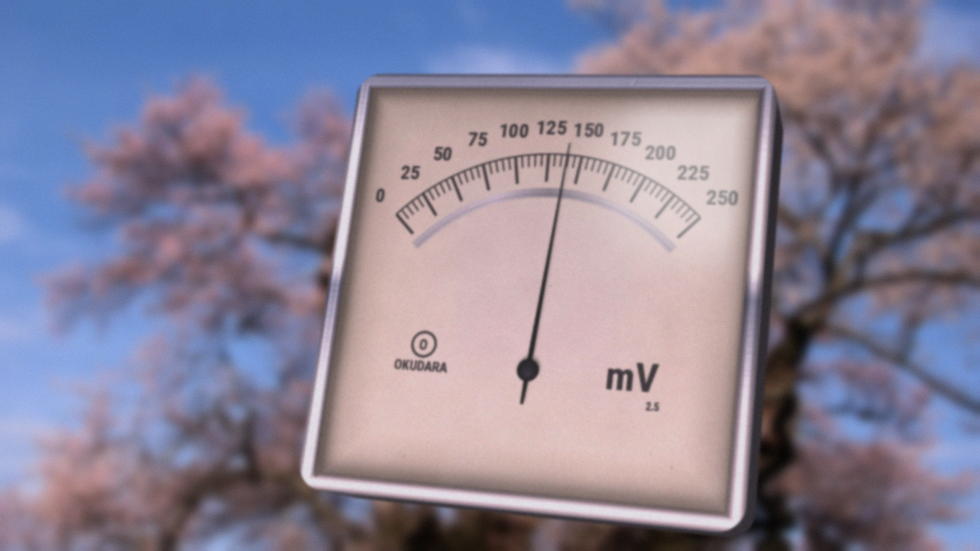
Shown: value=140 unit=mV
